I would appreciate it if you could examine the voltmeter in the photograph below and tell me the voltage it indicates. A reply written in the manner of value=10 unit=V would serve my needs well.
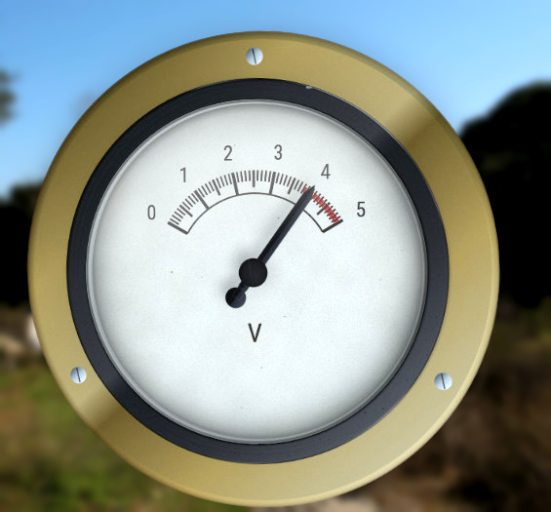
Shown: value=4 unit=V
